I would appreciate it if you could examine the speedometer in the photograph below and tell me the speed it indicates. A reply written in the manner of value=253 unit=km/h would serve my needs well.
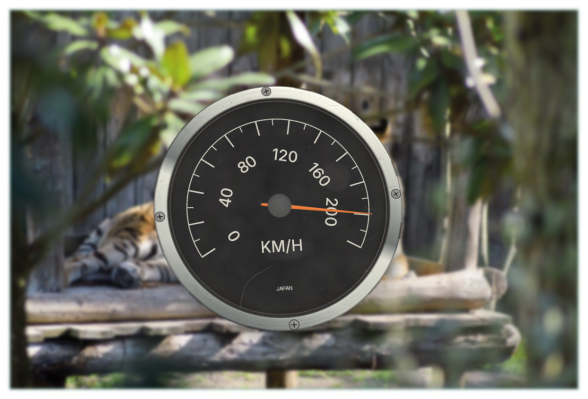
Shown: value=200 unit=km/h
